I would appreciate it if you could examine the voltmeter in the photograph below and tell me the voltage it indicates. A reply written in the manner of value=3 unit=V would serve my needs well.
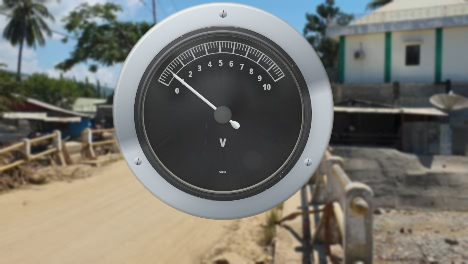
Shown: value=1 unit=V
